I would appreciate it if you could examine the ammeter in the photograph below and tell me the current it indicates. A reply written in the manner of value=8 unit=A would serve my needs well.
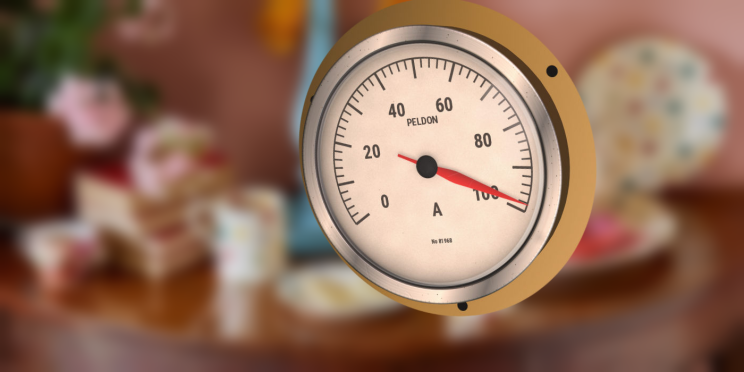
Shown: value=98 unit=A
